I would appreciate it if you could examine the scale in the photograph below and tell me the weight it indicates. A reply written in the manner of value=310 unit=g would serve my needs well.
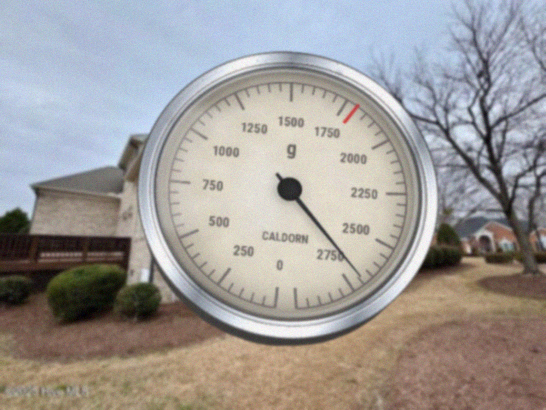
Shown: value=2700 unit=g
